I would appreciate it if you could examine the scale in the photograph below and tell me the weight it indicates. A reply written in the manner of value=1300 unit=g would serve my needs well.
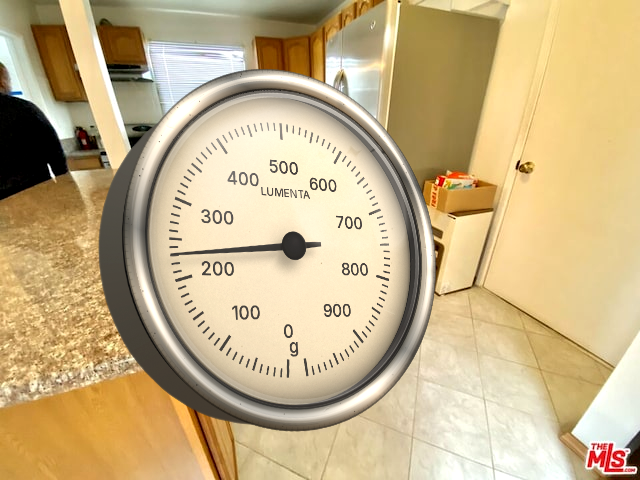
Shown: value=230 unit=g
